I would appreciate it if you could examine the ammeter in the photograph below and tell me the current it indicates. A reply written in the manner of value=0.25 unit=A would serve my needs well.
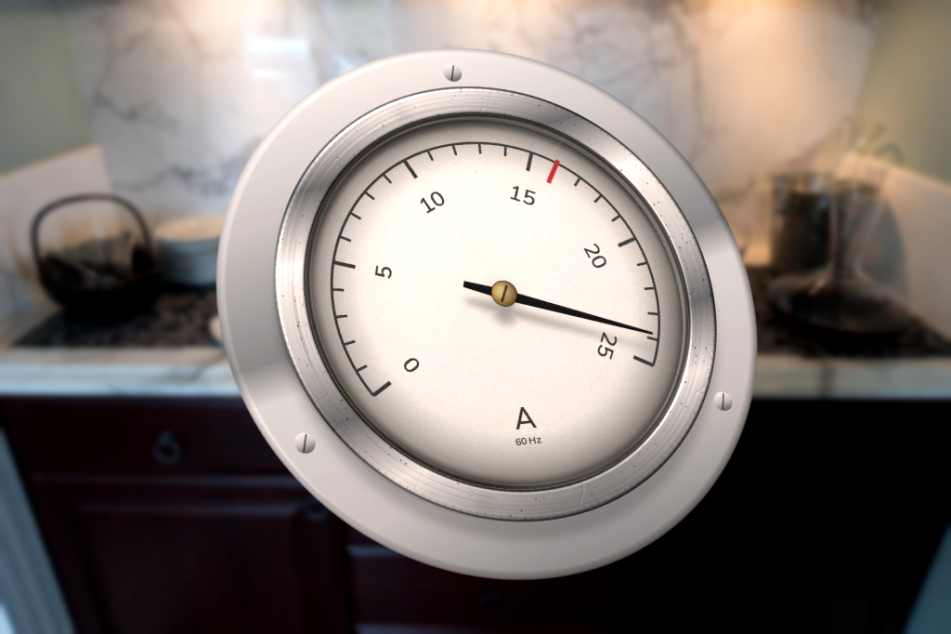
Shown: value=24 unit=A
